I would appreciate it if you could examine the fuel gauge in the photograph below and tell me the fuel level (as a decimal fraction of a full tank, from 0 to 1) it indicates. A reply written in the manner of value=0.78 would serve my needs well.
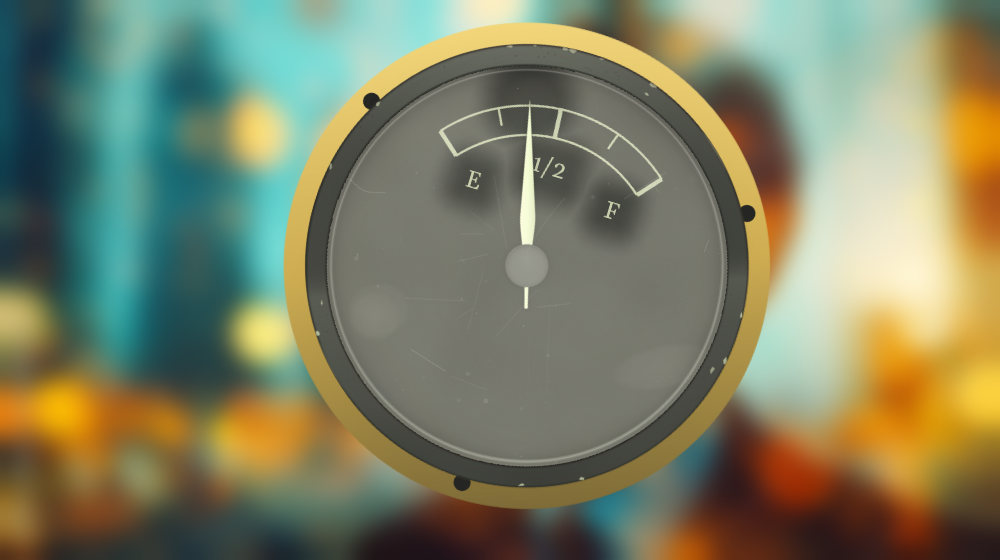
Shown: value=0.375
